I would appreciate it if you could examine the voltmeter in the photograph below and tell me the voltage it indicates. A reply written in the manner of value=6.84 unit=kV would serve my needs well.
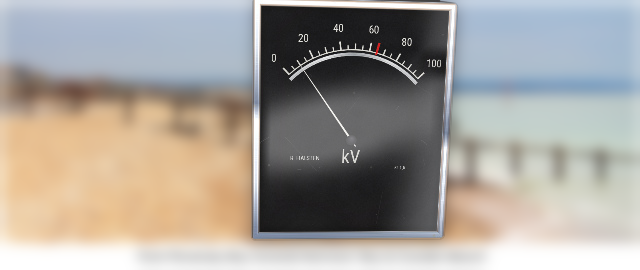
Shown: value=10 unit=kV
